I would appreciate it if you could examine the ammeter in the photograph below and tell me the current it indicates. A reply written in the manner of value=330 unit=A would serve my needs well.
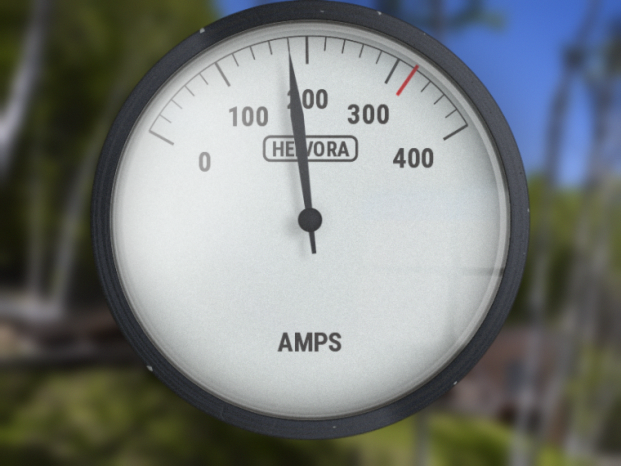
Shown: value=180 unit=A
